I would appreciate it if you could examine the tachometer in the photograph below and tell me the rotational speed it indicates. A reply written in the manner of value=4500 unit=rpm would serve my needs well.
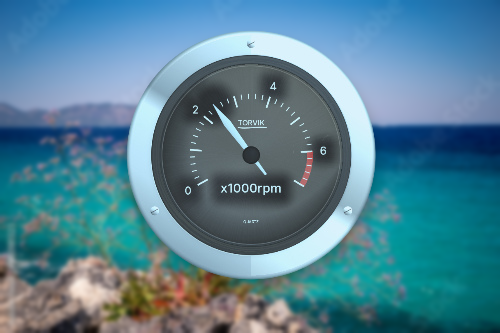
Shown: value=2400 unit=rpm
